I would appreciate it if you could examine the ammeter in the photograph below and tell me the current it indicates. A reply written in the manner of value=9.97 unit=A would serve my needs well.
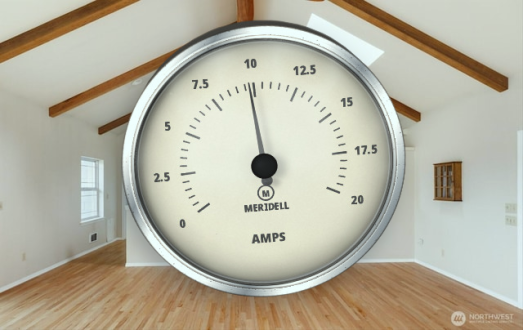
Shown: value=9.75 unit=A
